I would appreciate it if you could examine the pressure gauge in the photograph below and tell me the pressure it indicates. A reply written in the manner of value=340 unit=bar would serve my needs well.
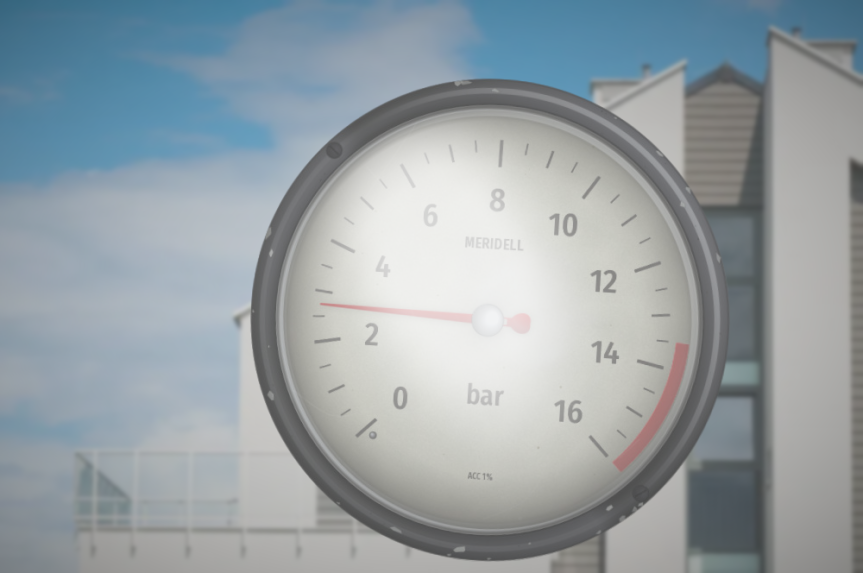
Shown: value=2.75 unit=bar
